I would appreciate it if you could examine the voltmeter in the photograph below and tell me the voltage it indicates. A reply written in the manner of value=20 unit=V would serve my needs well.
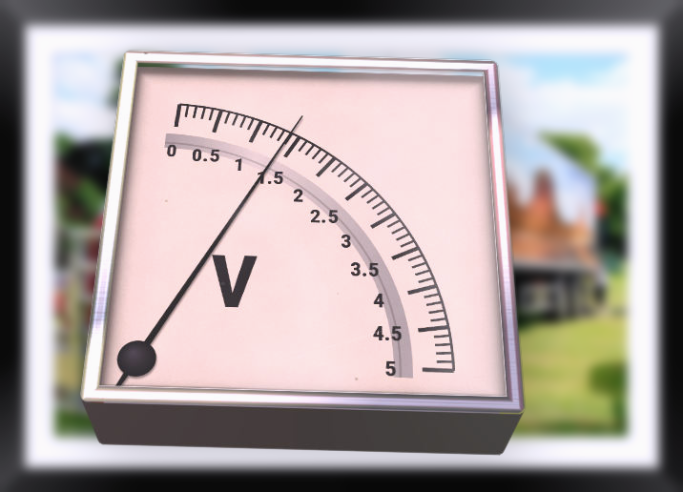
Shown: value=1.4 unit=V
